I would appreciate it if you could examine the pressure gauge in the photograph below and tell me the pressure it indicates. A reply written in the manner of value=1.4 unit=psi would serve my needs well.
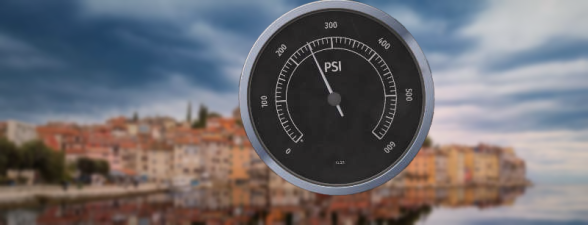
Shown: value=250 unit=psi
